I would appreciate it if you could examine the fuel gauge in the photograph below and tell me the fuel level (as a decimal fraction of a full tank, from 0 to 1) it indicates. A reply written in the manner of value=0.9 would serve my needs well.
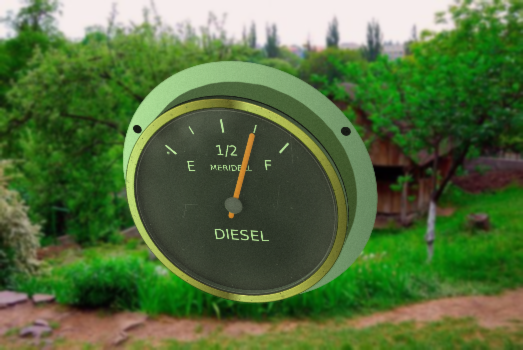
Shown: value=0.75
